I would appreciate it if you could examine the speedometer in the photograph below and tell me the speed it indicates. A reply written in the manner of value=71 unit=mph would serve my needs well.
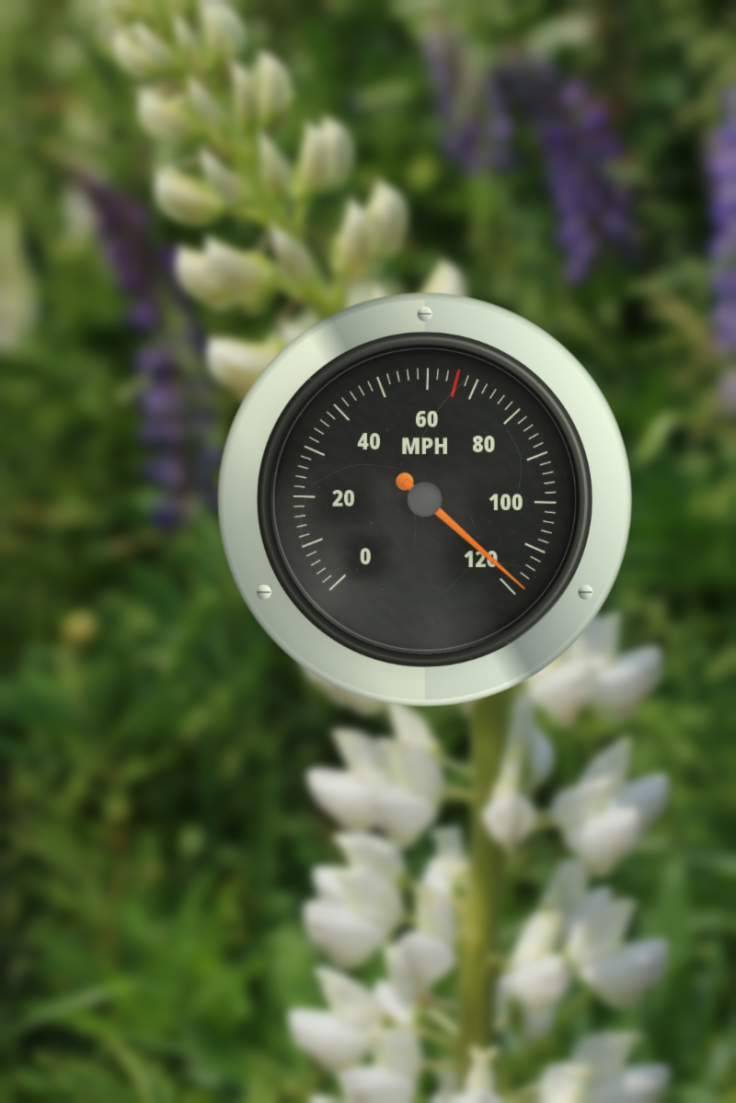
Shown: value=118 unit=mph
